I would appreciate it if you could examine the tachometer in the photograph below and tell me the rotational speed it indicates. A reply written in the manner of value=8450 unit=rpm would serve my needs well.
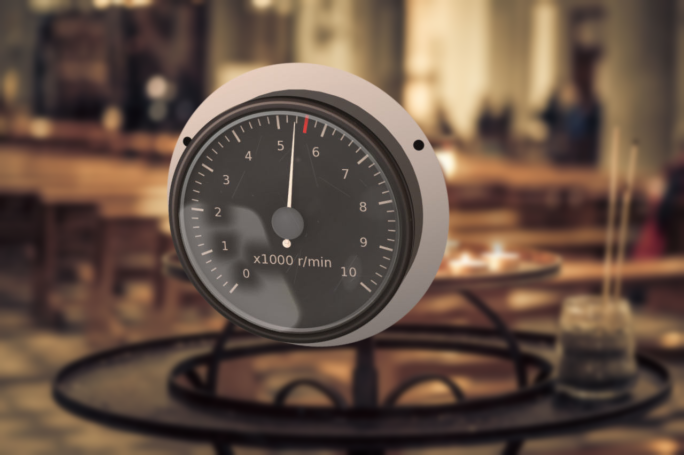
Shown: value=5400 unit=rpm
